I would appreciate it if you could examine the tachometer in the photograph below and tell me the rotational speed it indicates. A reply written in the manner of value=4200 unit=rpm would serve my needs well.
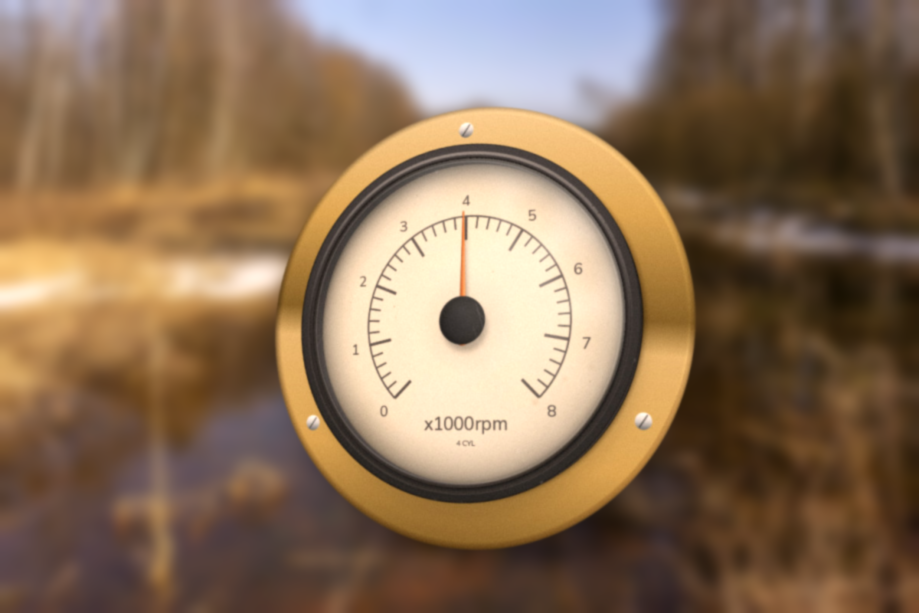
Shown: value=4000 unit=rpm
